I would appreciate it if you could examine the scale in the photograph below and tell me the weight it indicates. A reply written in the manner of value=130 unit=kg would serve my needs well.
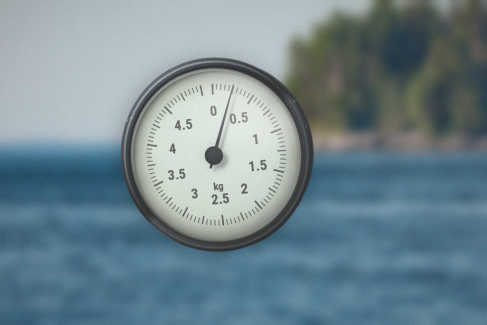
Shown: value=0.25 unit=kg
